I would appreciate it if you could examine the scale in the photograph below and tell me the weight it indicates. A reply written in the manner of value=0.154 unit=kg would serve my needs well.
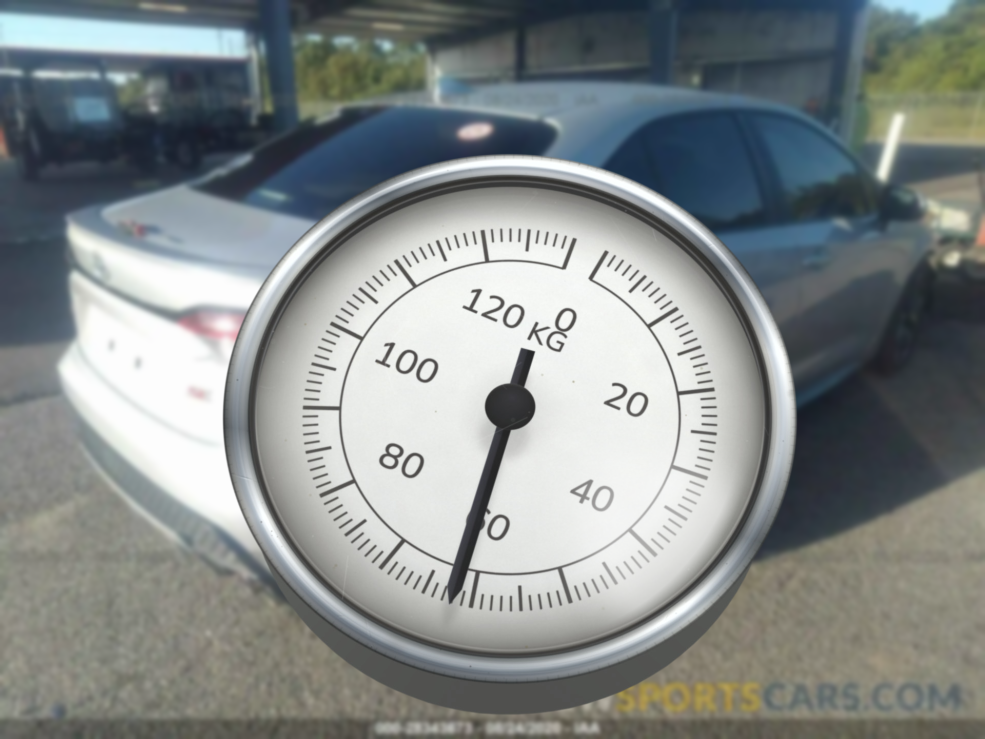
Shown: value=62 unit=kg
